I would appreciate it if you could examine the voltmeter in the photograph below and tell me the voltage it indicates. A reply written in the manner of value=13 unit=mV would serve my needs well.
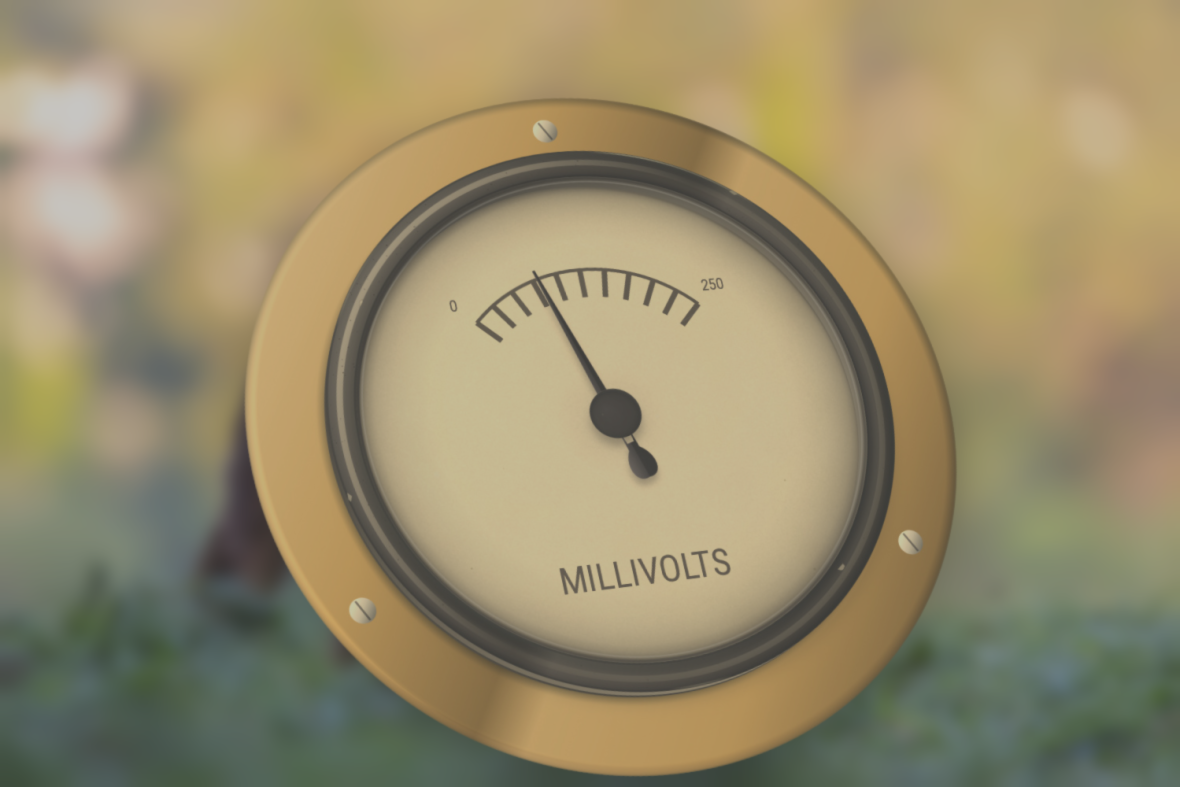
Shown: value=75 unit=mV
